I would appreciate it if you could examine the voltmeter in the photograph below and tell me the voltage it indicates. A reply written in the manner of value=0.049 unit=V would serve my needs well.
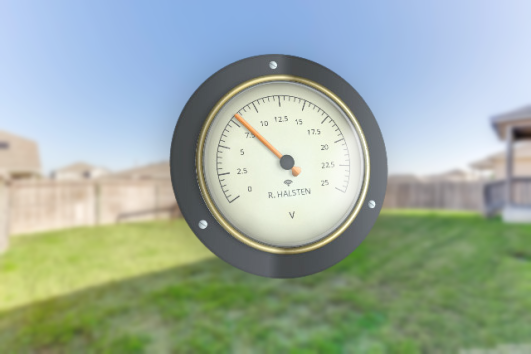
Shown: value=8 unit=V
